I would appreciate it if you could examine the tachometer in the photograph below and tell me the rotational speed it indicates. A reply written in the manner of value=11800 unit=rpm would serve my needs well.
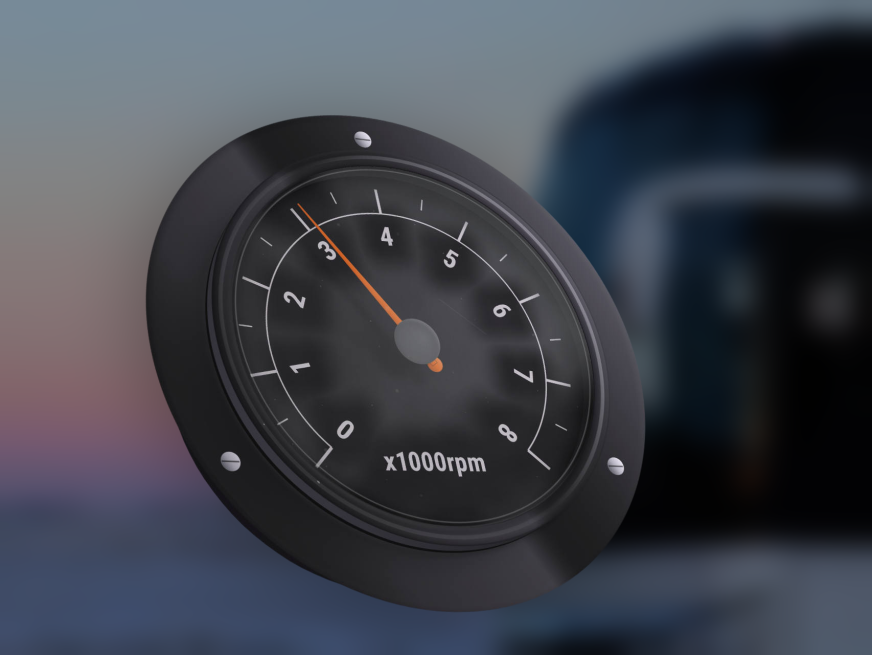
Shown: value=3000 unit=rpm
